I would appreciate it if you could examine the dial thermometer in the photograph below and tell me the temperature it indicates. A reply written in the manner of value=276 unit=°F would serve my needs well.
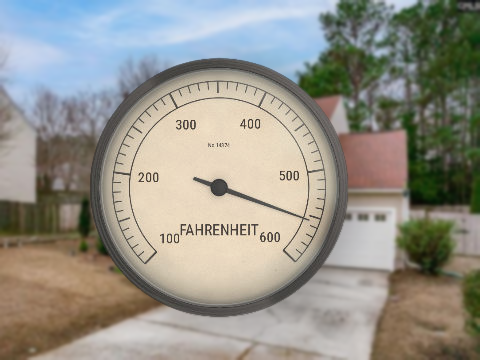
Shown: value=555 unit=°F
